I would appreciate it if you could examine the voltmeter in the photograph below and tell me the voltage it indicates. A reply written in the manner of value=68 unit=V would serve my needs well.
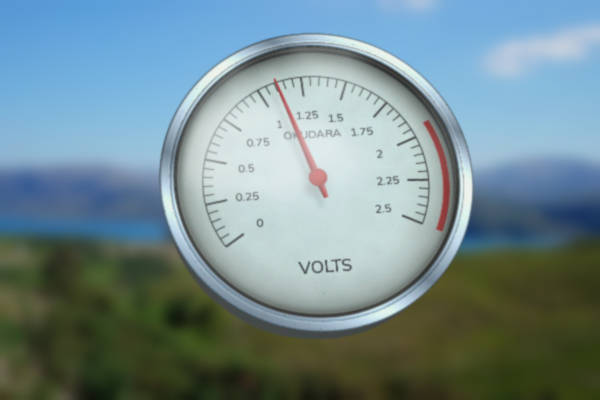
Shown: value=1.1 unit=V
